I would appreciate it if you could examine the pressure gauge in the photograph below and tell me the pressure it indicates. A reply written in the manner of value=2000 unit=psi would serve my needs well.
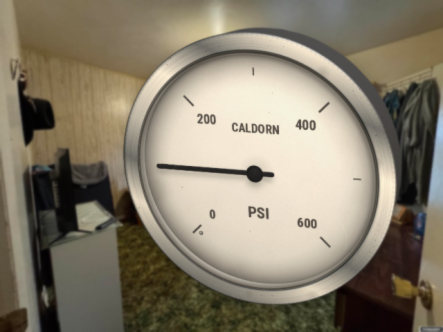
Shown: value=100 unit=psi
